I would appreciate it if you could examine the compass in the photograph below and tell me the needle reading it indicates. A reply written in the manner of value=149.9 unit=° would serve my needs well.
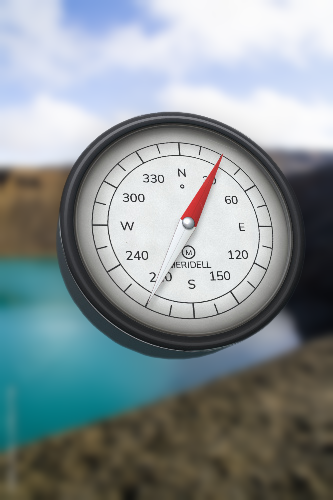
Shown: value=30 unit=°
